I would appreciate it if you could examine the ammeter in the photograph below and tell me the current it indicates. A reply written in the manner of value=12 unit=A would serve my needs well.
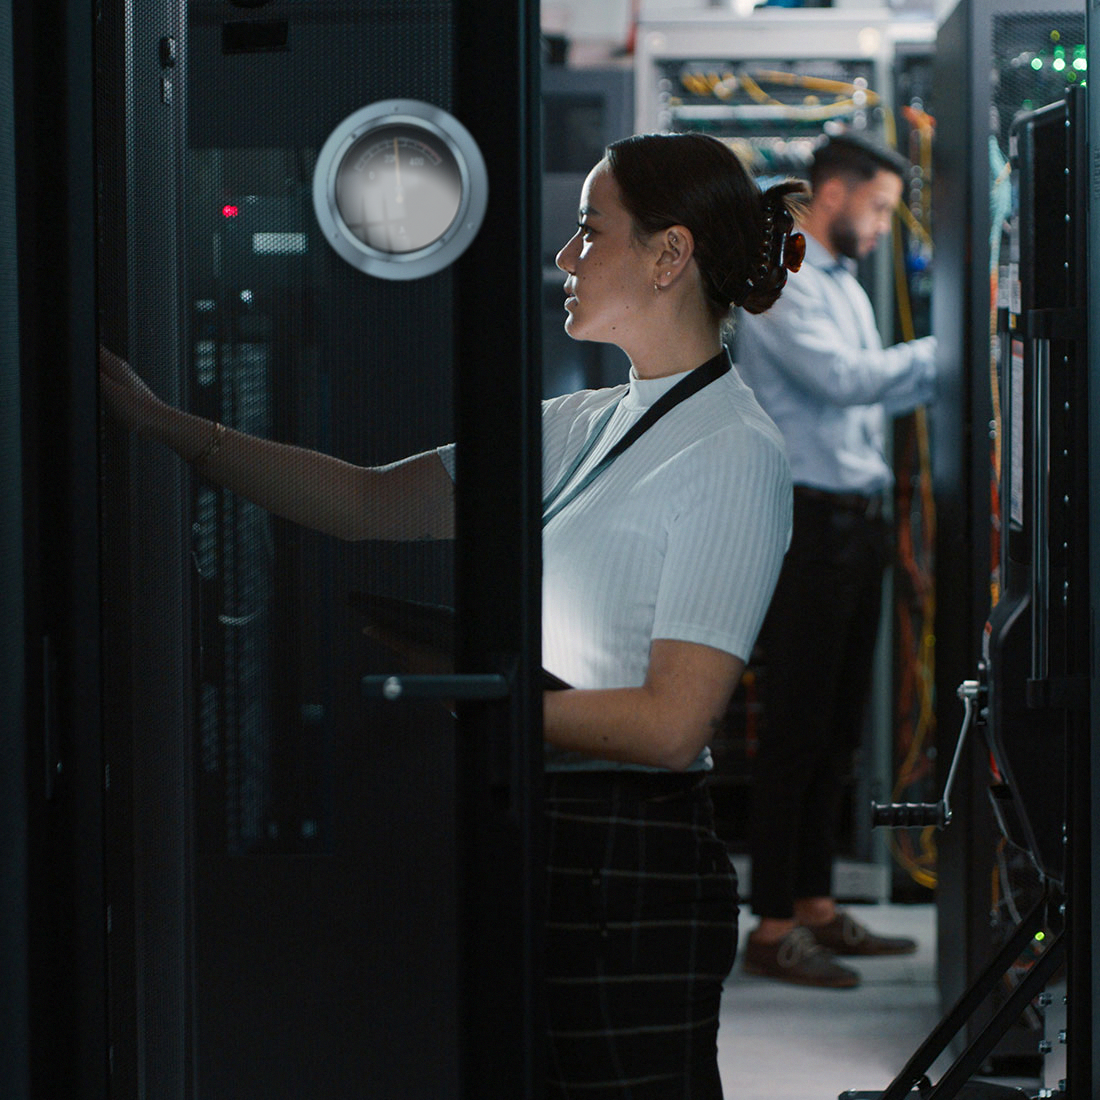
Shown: value=250 unit=A
